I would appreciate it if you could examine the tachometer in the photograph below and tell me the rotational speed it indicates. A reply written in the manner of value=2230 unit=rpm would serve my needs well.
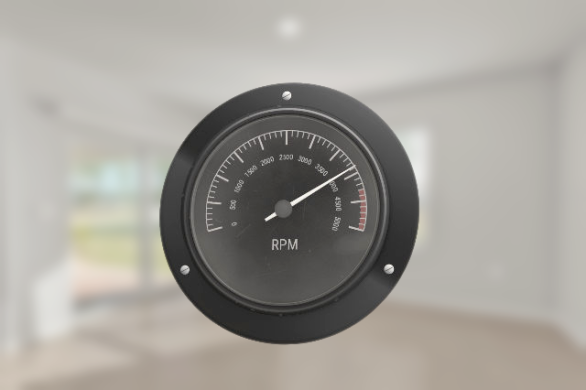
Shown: value=3900 unit=rpm
